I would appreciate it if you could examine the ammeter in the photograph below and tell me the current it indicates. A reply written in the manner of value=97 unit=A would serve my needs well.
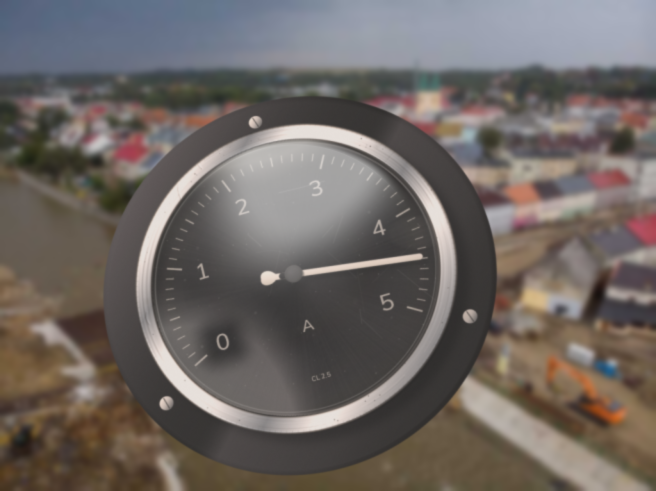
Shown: value=4.5 unit=A
